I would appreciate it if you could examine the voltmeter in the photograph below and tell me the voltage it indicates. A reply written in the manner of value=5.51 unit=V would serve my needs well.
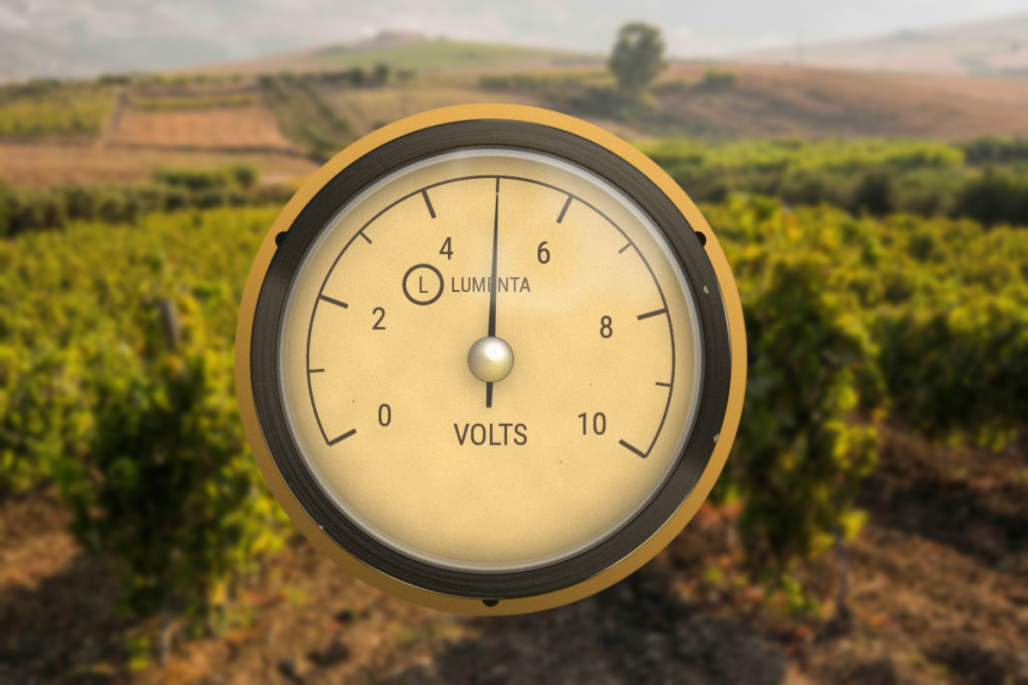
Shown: value=5 unit=V
